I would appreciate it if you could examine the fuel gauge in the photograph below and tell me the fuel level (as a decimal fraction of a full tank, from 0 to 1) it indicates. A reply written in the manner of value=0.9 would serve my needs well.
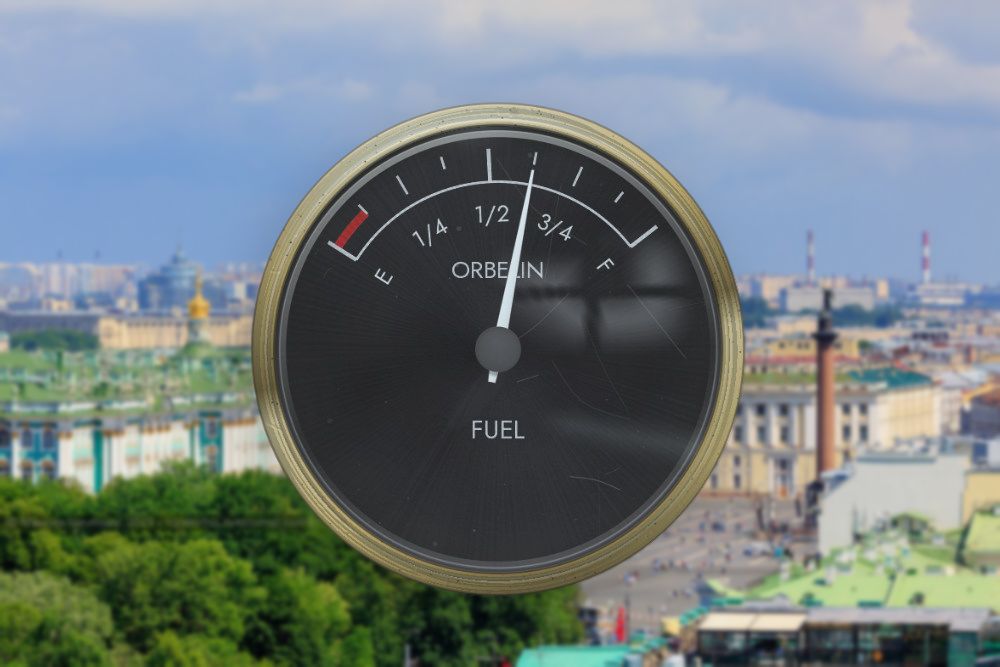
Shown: value=0.625
